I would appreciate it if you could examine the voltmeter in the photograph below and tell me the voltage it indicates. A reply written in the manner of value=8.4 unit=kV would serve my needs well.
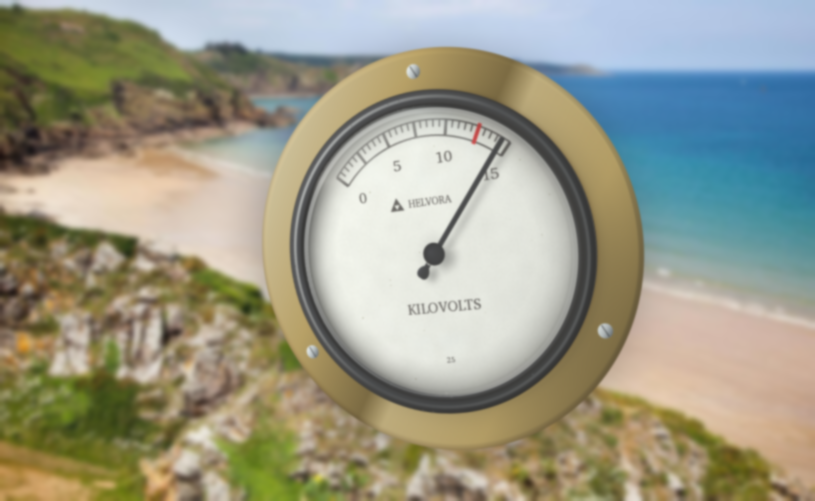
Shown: value=14.5 unit=kV
